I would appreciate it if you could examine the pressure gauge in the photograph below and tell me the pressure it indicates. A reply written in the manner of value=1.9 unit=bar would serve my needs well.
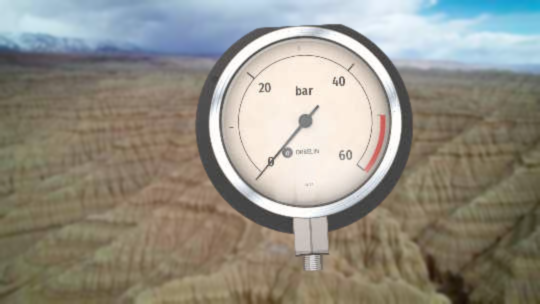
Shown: value=0 unit=bar
